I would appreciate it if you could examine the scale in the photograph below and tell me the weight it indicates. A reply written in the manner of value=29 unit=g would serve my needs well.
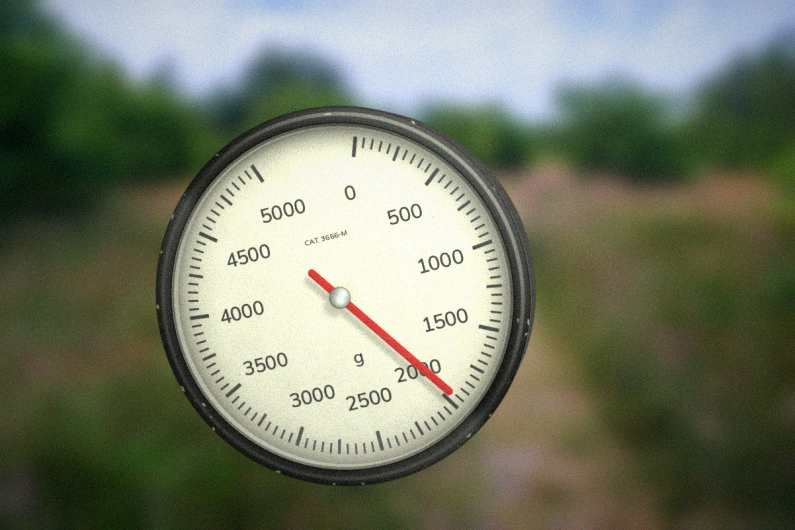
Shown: value=1950 unit=g
